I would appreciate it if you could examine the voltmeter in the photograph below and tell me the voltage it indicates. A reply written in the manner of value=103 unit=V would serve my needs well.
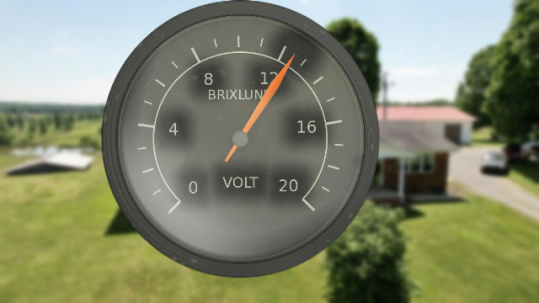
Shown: value=12.5 unit=V
